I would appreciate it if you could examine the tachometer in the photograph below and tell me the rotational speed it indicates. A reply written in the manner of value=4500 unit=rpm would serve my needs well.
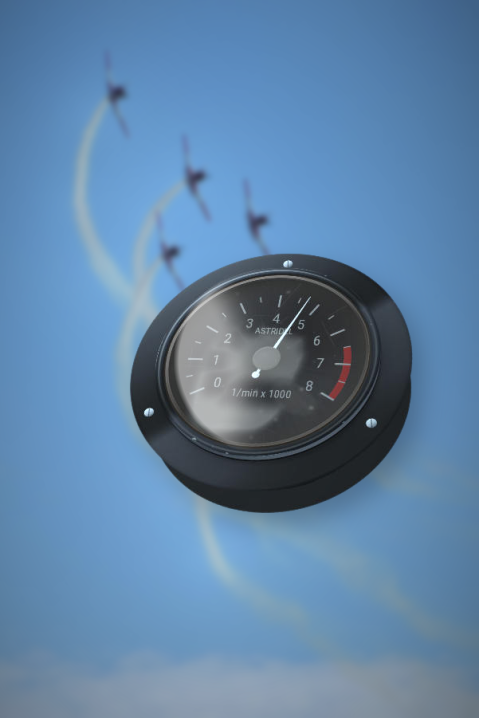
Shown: value=4750 unit=rpm
